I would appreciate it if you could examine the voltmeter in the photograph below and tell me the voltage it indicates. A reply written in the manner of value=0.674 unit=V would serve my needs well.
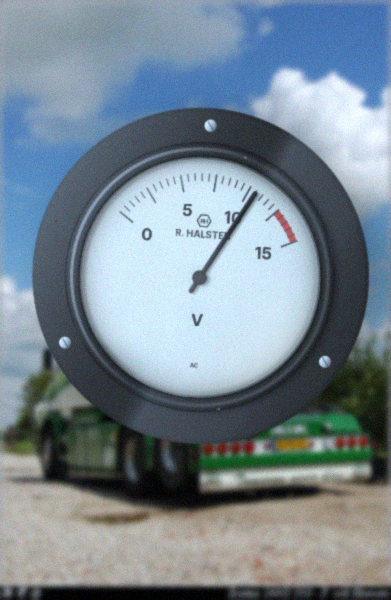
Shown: value=10.5 unit=V
